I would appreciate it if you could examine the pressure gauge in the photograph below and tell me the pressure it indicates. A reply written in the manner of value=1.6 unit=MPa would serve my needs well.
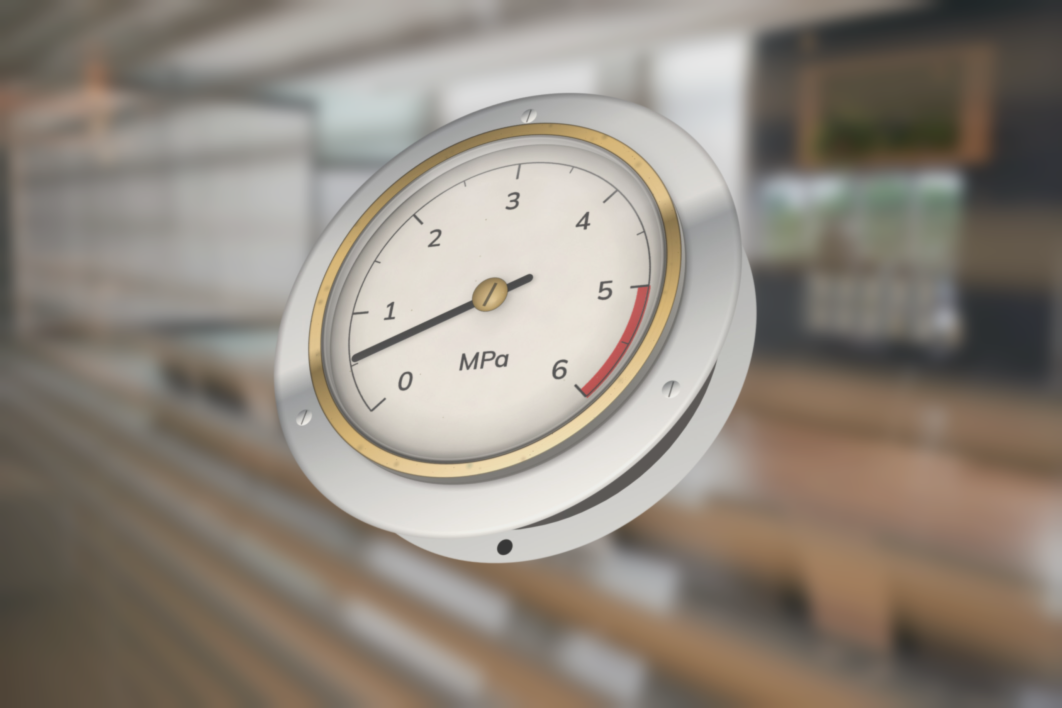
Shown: value=0.5 unit=MPa
